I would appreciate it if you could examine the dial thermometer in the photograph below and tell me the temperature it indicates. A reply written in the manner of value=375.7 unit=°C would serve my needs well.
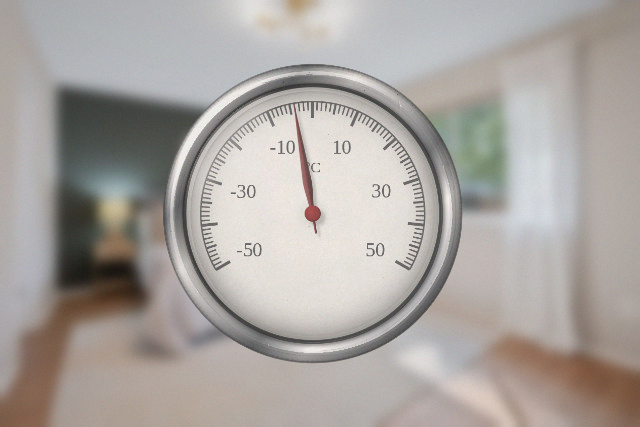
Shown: value=-4 unit=°C
